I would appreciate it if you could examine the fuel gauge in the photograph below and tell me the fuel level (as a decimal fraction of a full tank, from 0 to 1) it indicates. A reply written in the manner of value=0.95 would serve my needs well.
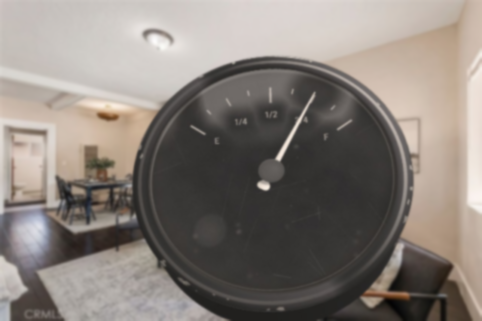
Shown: value=0.75
